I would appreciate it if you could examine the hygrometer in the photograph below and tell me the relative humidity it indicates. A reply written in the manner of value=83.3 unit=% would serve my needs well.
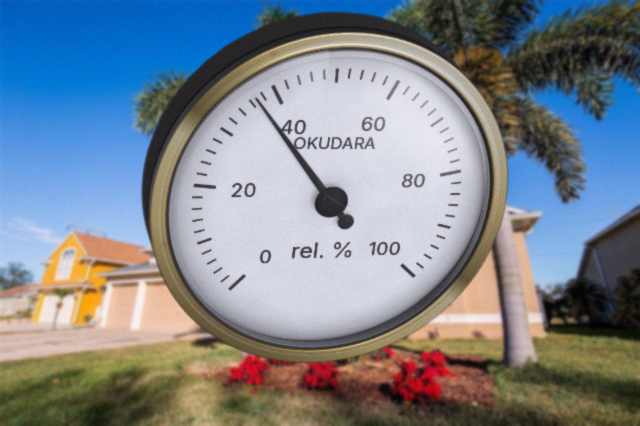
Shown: value=37 unit=%
